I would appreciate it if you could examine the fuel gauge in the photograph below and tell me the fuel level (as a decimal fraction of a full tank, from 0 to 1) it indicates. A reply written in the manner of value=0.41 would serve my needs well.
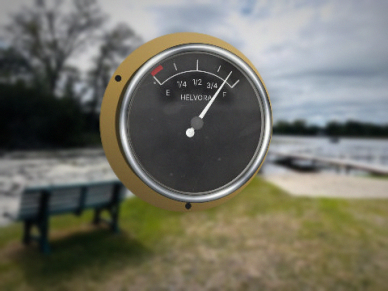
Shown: value=0.875
